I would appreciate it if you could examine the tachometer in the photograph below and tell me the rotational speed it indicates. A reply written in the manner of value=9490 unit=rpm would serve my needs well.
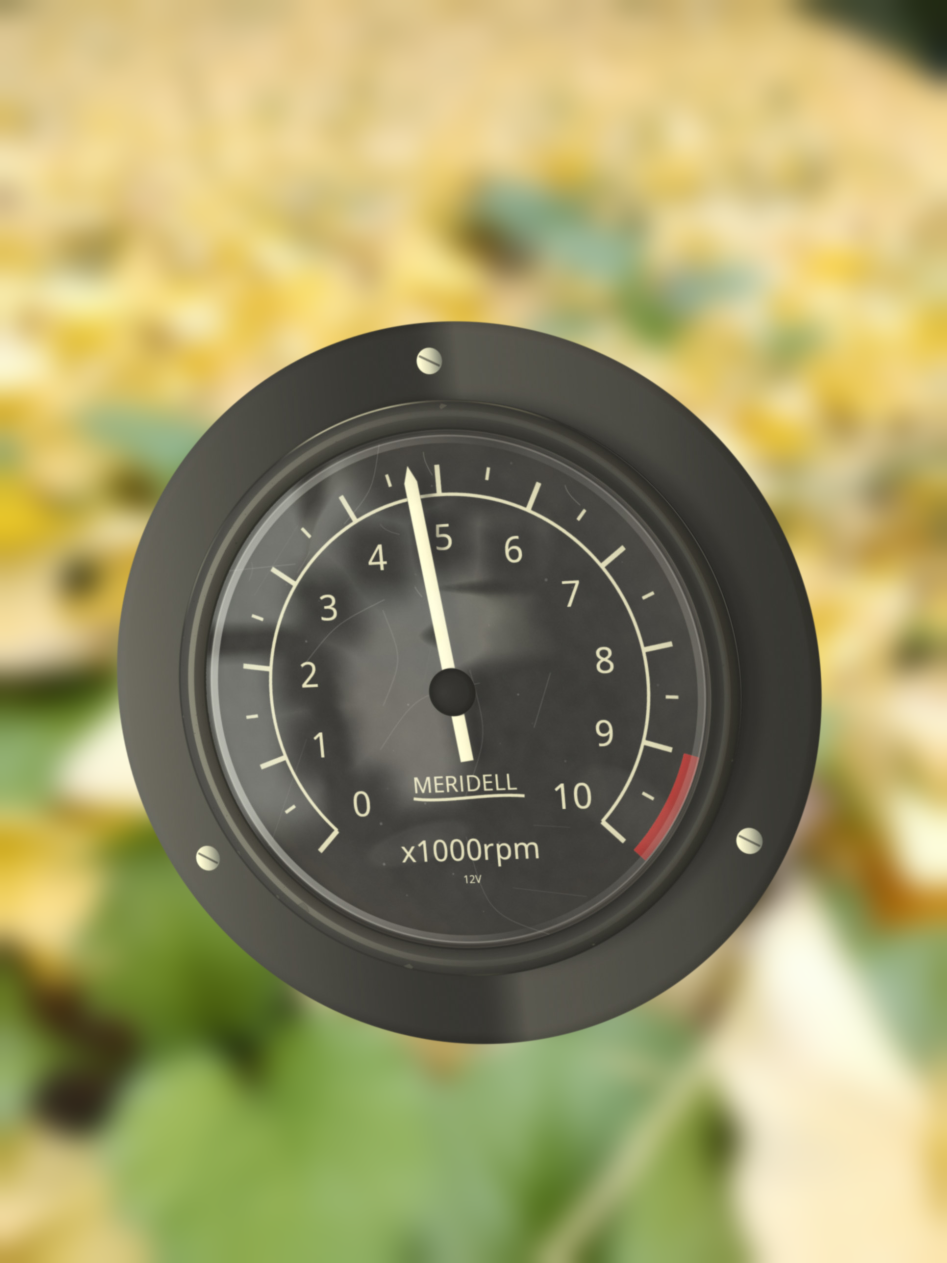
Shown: value=4750 unit=rpm
